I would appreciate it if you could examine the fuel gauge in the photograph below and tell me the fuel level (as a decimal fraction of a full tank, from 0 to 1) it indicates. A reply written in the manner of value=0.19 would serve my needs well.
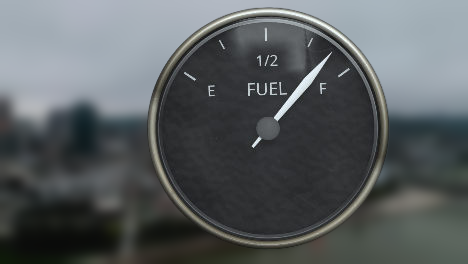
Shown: value=0.875
